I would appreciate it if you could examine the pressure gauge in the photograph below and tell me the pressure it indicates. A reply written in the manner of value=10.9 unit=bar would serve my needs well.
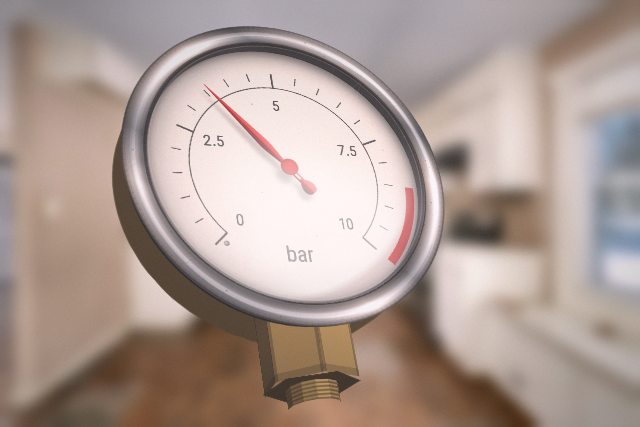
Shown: value=3.5 unit=bar
